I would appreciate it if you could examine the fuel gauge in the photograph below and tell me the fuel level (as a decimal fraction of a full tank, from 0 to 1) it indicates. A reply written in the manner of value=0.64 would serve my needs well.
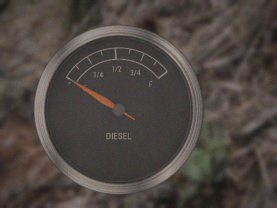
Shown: value=0
